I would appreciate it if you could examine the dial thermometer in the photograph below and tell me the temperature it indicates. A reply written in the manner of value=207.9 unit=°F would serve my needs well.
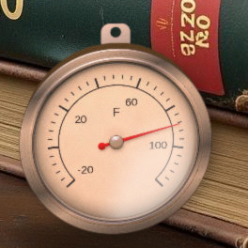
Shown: value=88 unit=°F
